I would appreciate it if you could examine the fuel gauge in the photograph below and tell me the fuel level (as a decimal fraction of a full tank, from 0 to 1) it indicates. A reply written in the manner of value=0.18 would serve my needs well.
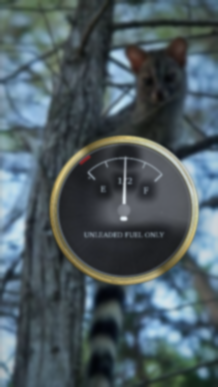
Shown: value=0.5
